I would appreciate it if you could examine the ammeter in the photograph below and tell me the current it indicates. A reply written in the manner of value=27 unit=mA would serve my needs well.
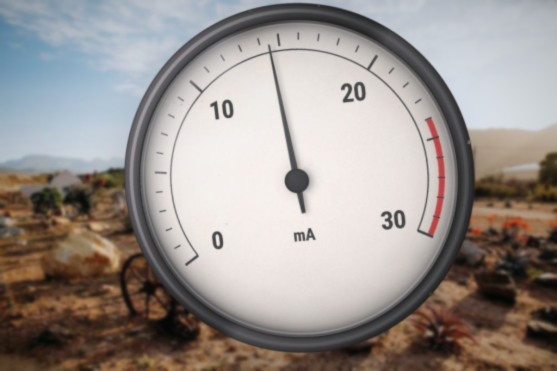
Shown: value=14.5 unit=mA
